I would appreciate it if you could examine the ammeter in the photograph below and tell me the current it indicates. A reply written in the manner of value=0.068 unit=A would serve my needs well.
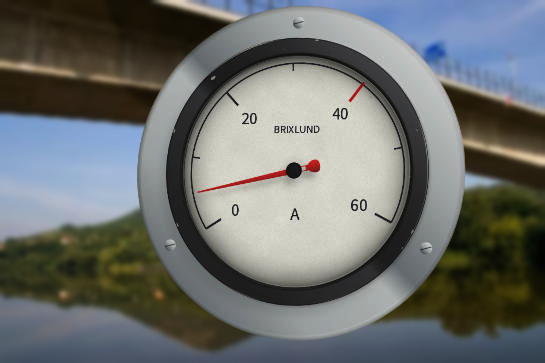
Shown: value=5 unit=A
